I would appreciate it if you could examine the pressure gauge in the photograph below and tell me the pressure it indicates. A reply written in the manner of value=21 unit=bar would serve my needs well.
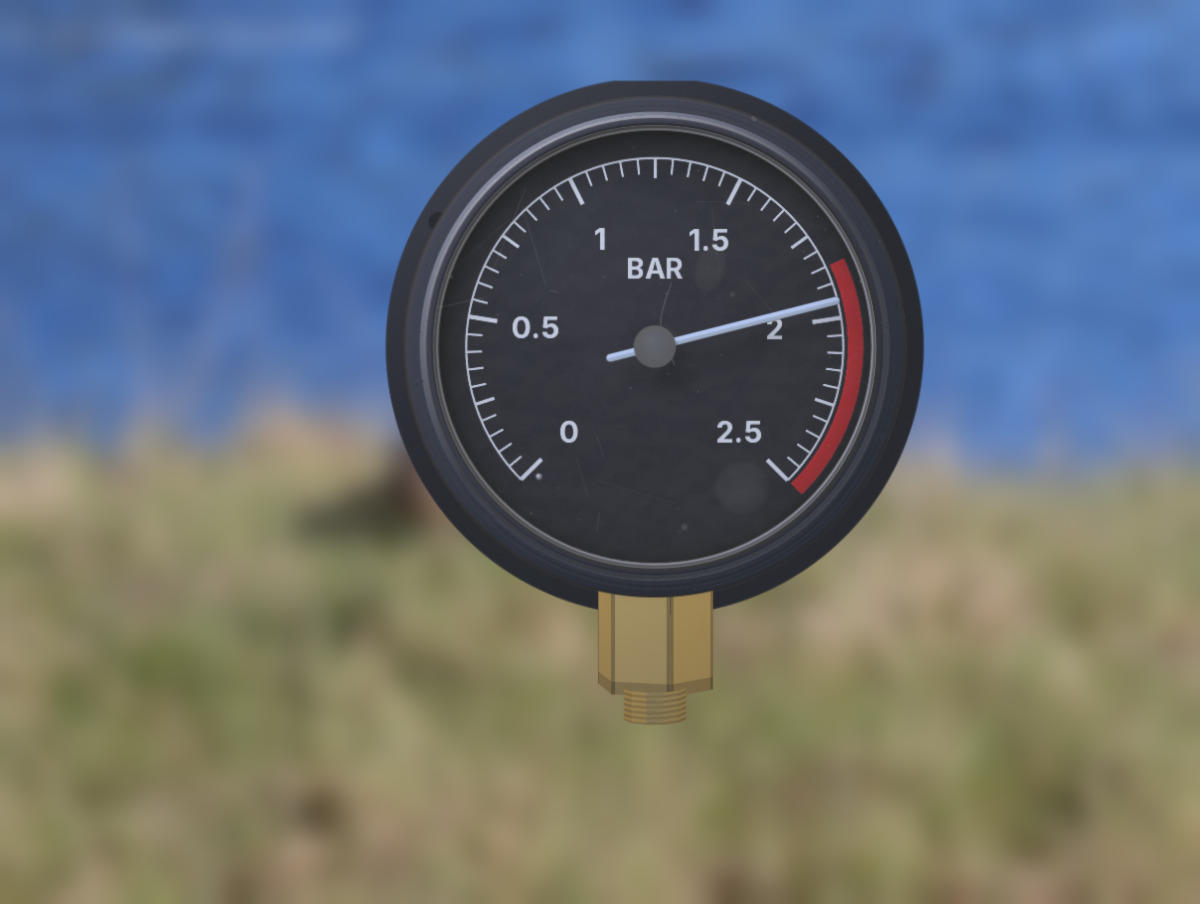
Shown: value=1.95 unit=bar
